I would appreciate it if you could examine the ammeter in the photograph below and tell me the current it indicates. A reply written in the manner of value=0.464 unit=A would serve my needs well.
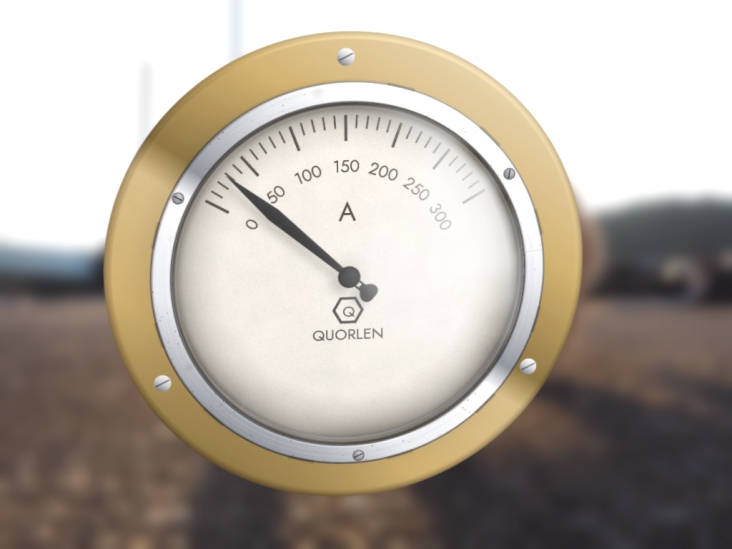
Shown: value=30 unit=A
